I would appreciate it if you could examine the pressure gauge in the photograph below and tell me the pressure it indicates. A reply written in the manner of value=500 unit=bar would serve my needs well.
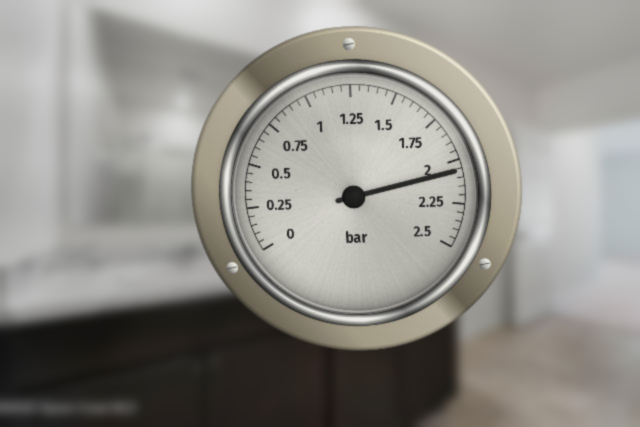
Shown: value=2.05 unit=bar
